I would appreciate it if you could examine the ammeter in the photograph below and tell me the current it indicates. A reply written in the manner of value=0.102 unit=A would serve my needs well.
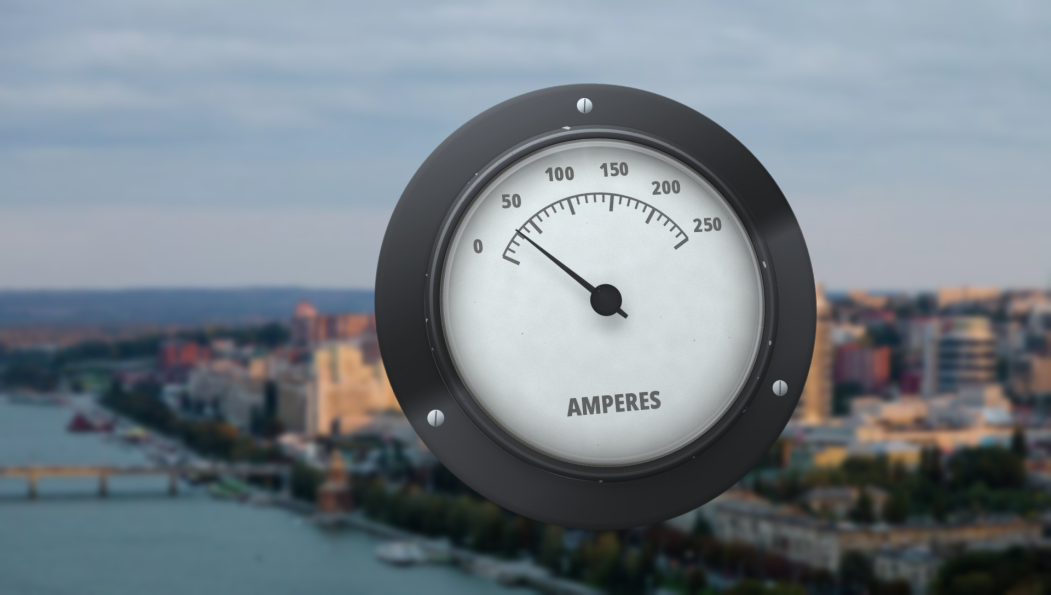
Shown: value=30 unit=A
